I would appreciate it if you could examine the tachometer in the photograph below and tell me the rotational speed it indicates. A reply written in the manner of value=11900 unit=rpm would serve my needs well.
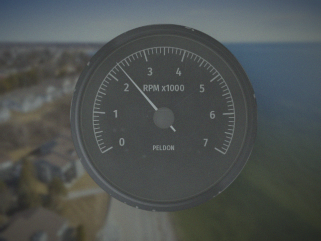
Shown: value=2300 unit=rpm
